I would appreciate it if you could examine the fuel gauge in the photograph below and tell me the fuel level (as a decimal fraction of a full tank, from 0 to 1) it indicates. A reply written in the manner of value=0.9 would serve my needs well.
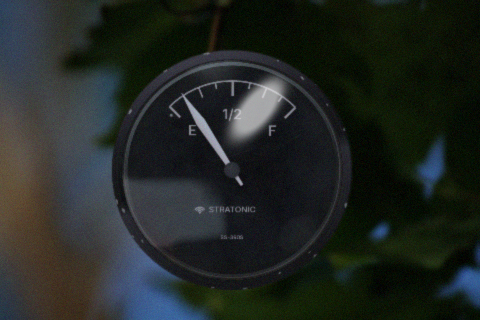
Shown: value=0.125
